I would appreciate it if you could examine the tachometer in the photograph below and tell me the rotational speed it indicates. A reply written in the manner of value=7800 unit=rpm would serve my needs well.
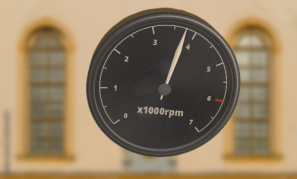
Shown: value=3750 unit=rpm
